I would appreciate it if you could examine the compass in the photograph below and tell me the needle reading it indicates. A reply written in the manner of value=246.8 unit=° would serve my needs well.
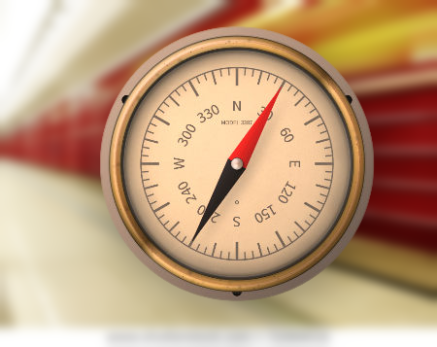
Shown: value=30 unit=°
